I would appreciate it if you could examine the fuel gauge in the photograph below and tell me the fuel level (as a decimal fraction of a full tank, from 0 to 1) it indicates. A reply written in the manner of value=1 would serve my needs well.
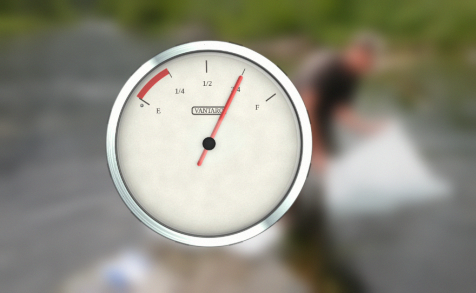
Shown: value=0.75
